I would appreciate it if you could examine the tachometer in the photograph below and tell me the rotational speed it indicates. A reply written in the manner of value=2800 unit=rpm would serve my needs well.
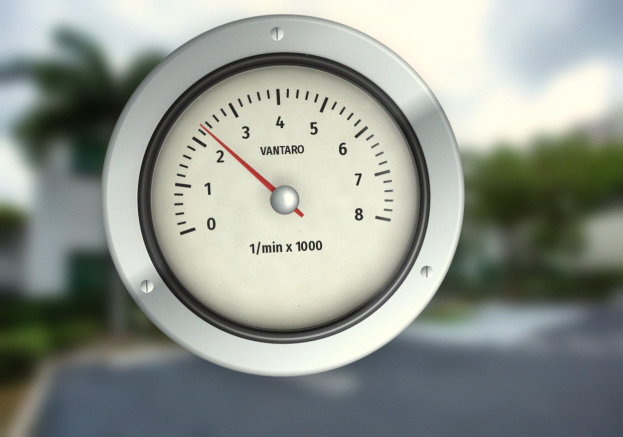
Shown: value=2300 unit=rpm
